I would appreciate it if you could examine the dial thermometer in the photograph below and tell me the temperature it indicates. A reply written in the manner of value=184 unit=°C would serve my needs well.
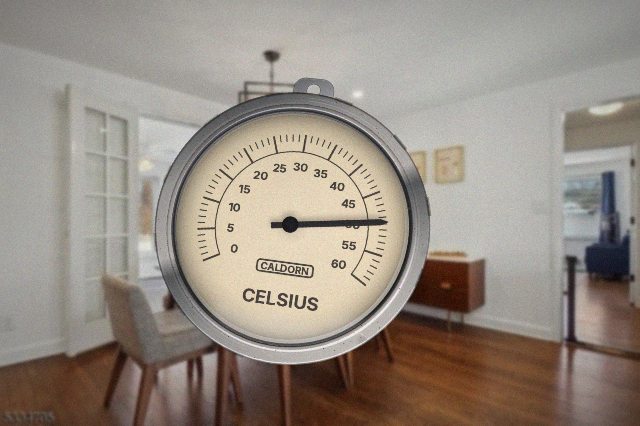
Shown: value=50 unit=°C
